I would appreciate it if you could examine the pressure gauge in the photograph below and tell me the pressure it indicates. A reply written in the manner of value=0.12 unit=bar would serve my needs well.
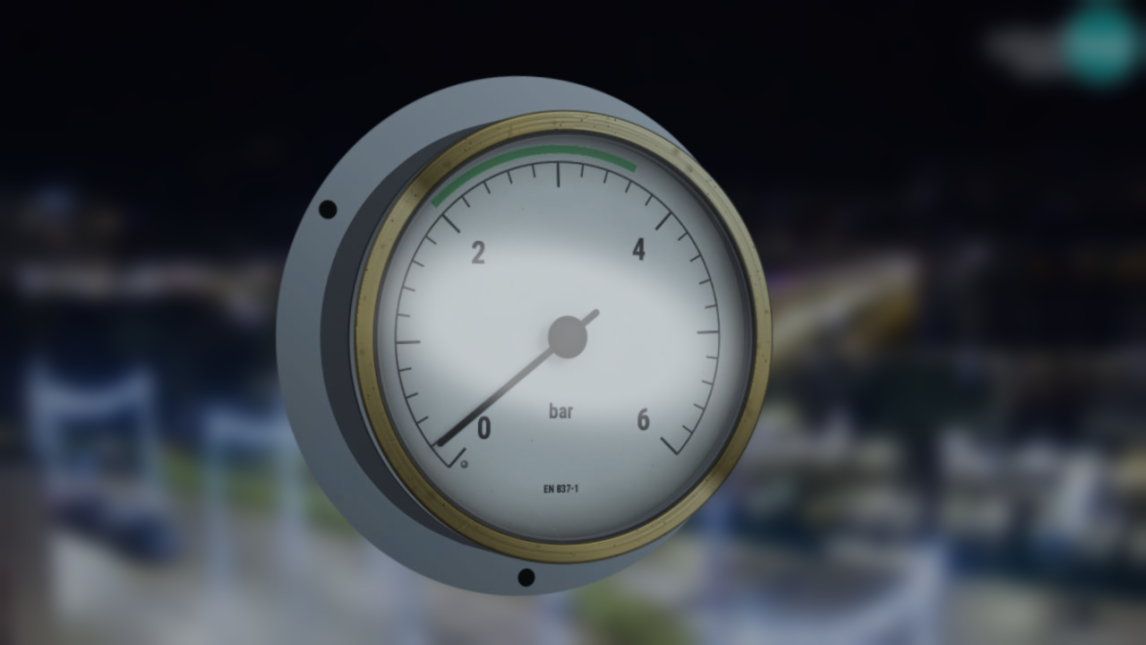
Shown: value=0.2 unit=bar
